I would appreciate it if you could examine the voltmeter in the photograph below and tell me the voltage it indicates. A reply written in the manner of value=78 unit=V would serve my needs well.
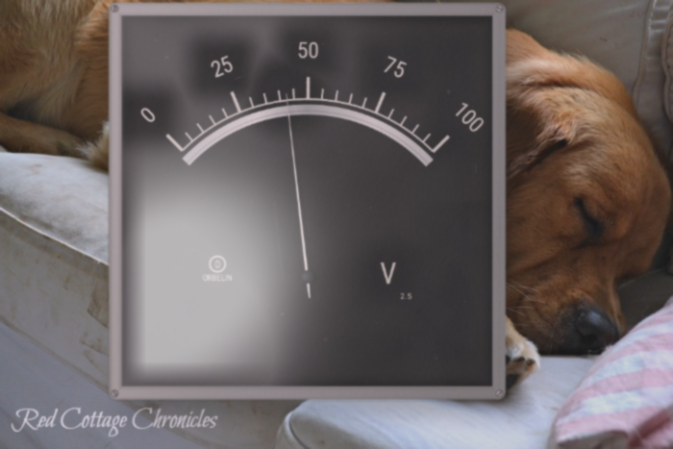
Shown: value=42.5 unit=V
